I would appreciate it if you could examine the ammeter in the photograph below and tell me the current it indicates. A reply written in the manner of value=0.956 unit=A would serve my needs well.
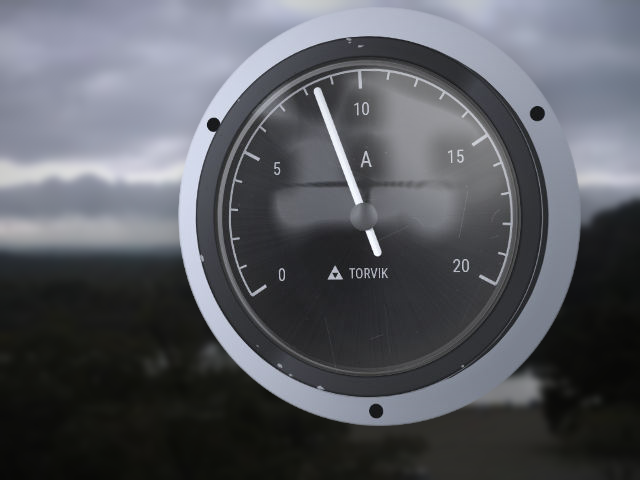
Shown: value=8.5 unit=A
